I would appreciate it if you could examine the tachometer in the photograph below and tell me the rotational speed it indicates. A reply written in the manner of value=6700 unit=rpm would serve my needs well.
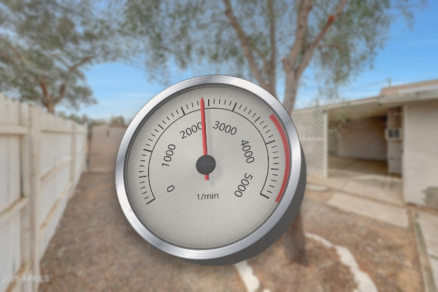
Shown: value=2400 unit=rpm
